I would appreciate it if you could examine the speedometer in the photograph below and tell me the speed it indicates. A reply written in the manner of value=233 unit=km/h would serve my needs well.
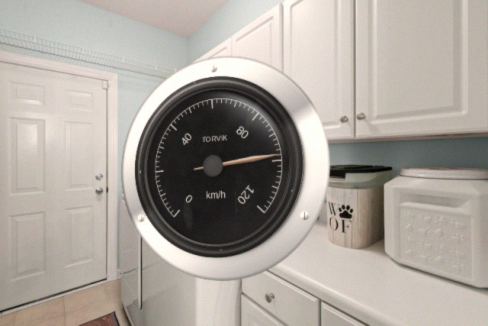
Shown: value=98 unit=km/h
